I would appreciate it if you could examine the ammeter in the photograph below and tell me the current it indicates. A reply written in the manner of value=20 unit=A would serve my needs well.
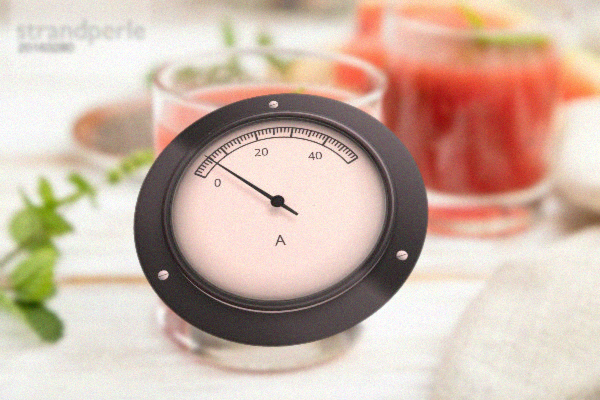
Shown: value=5 unit=A
